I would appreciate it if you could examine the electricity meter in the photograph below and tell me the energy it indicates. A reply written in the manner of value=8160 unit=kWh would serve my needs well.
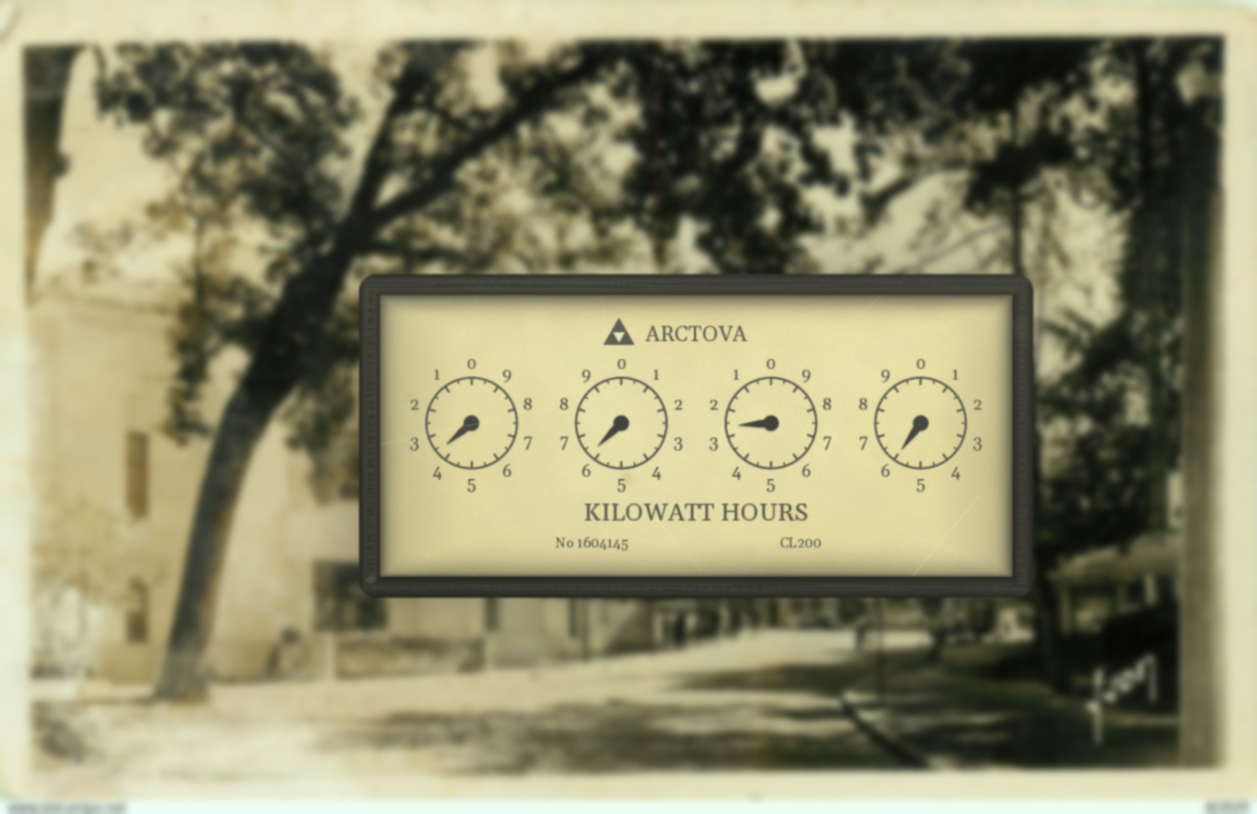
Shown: value=3626 unit=kWh
